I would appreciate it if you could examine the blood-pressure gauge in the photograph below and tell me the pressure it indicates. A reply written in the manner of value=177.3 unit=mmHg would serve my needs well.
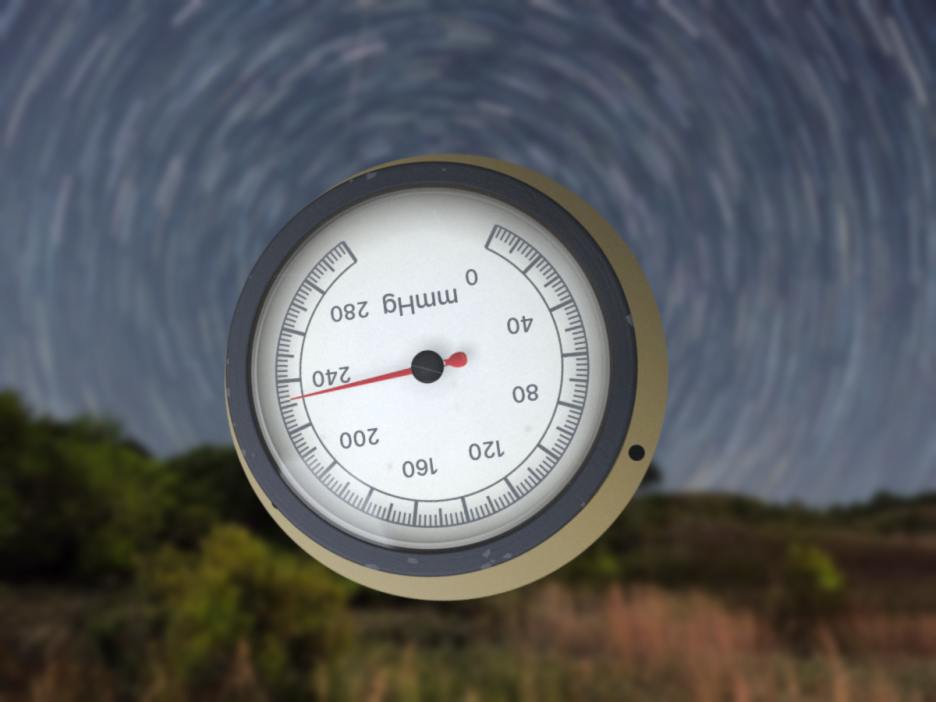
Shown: value=232 unit=mmHg
